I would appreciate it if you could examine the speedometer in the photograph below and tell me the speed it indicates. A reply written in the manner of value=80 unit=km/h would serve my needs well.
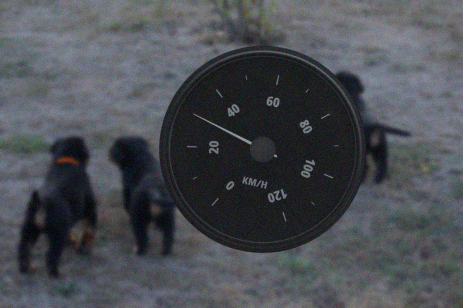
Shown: value=30 unit=km/h
